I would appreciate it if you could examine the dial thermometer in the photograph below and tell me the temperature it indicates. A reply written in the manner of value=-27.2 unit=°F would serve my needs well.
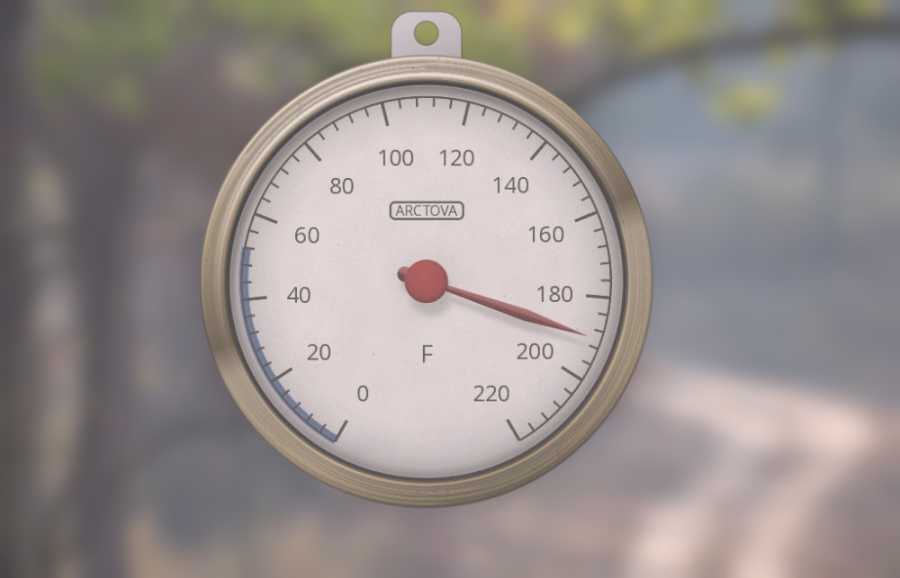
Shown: value=190 unit=°F
